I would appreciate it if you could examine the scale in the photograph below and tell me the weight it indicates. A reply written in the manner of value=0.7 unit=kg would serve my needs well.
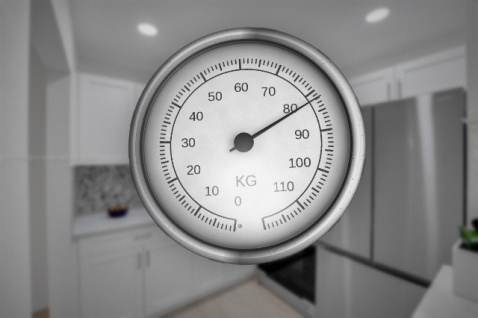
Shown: value=82 unit=kg
